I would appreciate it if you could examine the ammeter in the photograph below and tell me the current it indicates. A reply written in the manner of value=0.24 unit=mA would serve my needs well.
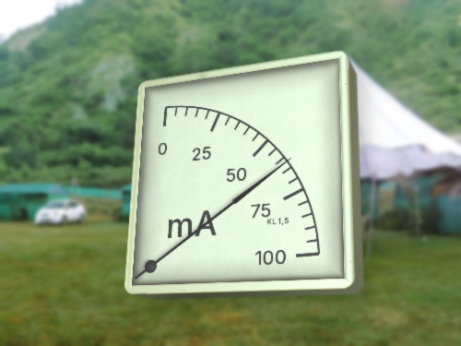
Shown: value=62.5 unit=mA
